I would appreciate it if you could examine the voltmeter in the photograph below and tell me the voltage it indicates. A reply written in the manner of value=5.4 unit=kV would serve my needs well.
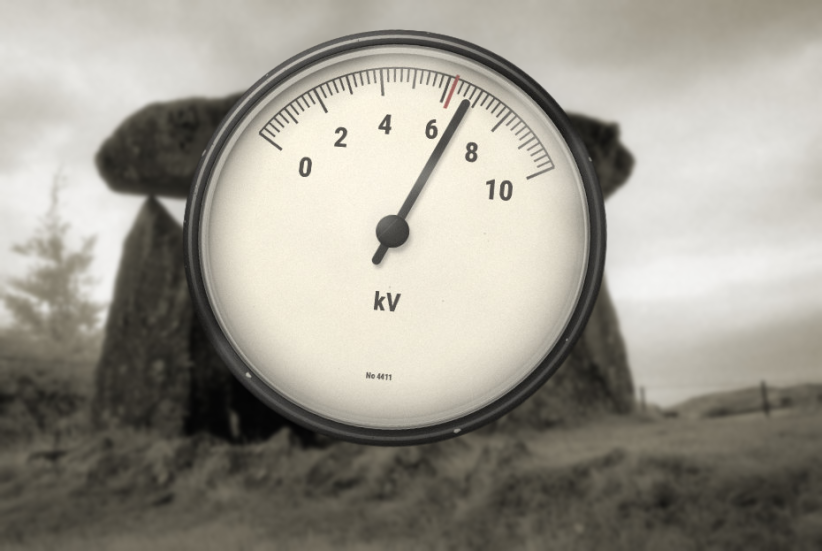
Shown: value=6.8 unit=kV
